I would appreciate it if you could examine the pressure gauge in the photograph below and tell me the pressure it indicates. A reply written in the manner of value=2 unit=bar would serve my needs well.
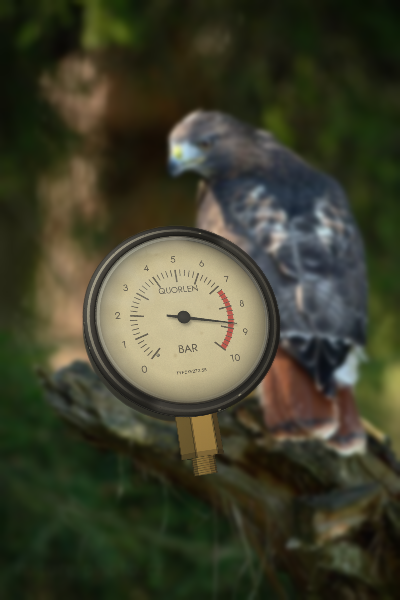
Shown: value=8.8 unit=bar
